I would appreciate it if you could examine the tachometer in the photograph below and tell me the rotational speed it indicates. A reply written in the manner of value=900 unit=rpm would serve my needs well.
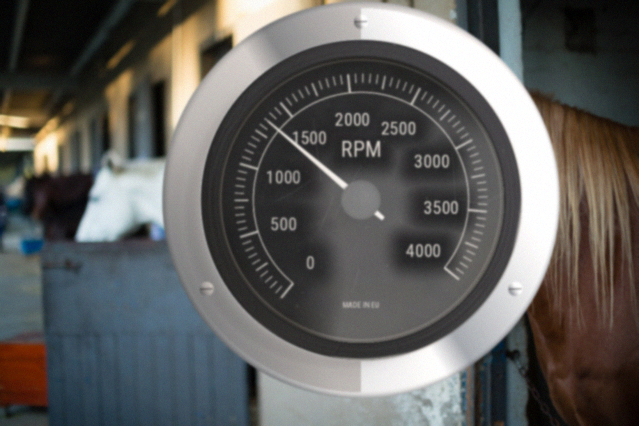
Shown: value=1350 unit=rpm
